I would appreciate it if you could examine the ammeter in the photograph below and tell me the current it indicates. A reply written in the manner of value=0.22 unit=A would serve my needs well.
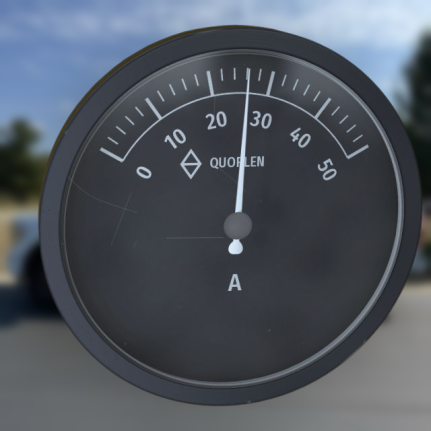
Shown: value=26 unit=A
